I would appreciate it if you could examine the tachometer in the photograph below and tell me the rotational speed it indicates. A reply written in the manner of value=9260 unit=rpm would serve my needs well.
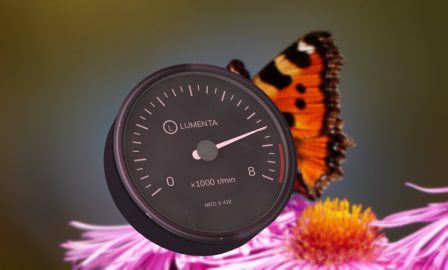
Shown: value=6500 unit=rpm
